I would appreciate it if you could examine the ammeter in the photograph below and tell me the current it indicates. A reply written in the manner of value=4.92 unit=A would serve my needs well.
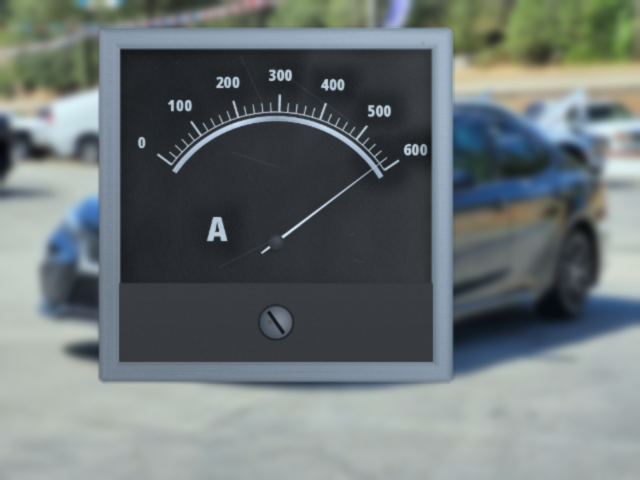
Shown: value=580 unit=A
